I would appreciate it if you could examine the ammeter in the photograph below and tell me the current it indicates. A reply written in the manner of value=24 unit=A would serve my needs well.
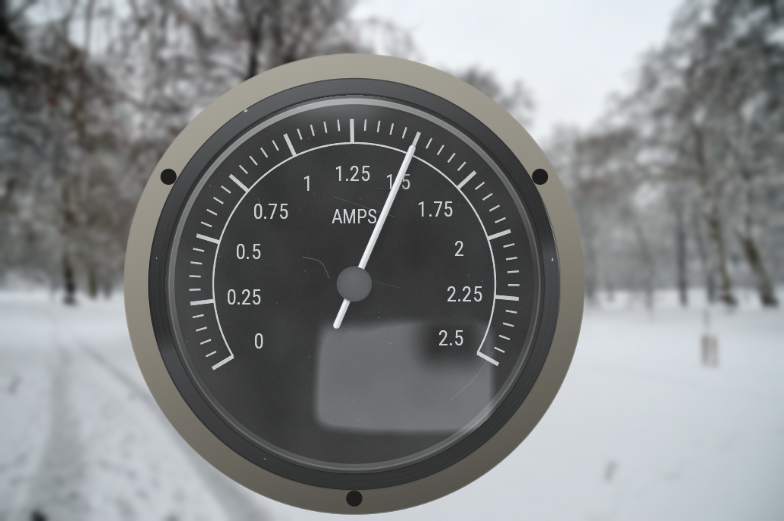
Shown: value=1.5 unit=A
